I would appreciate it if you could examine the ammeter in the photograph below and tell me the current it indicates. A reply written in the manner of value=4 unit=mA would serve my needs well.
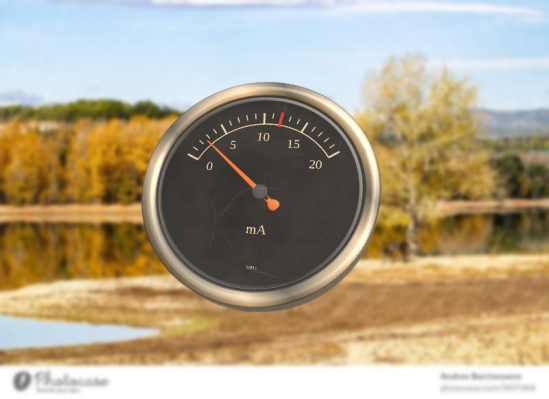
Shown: value=2.5 unit=mA
